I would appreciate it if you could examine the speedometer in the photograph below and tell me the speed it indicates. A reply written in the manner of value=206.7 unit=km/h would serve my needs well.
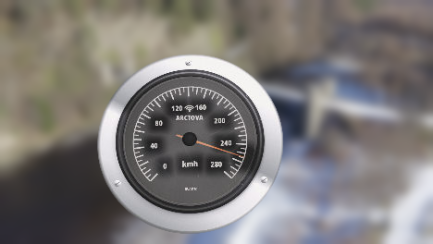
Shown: value=255 unit=km/h
